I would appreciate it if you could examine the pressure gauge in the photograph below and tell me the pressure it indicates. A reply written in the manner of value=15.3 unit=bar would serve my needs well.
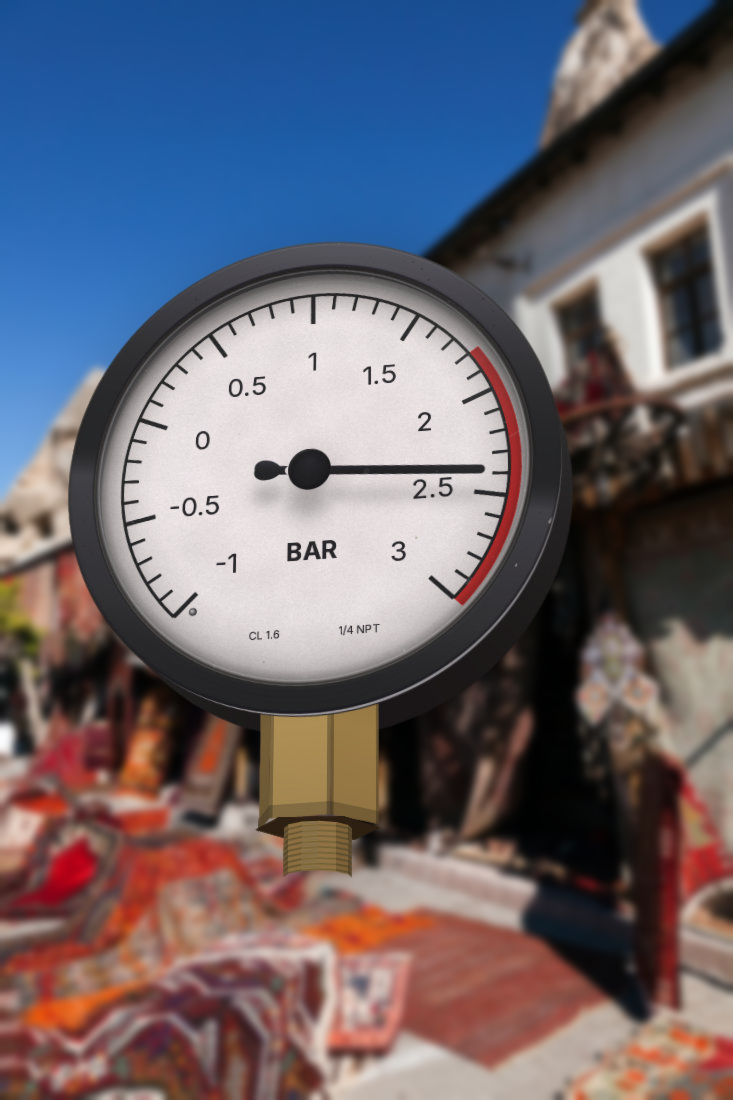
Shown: value=2.4 unit=bar
